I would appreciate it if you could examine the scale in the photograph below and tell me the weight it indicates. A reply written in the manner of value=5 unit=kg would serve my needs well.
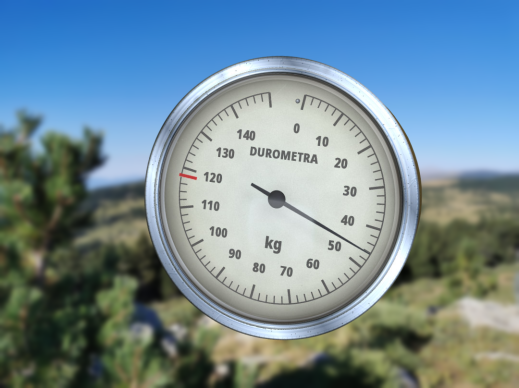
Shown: value=46 unit=kg
